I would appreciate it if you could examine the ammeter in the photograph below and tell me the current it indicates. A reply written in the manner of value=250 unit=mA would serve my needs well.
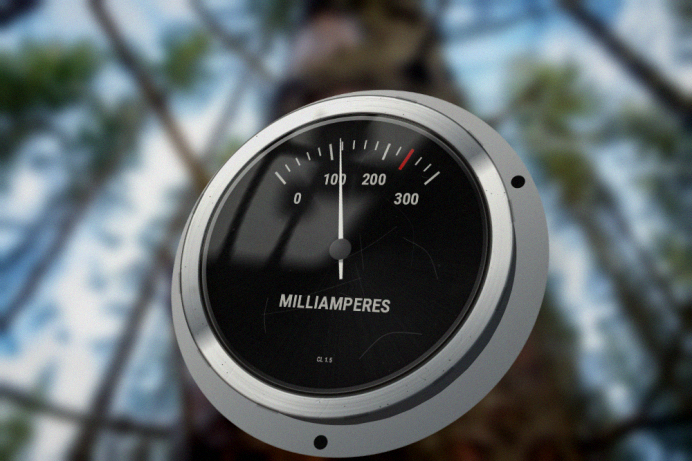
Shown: value=120 unit=mA
